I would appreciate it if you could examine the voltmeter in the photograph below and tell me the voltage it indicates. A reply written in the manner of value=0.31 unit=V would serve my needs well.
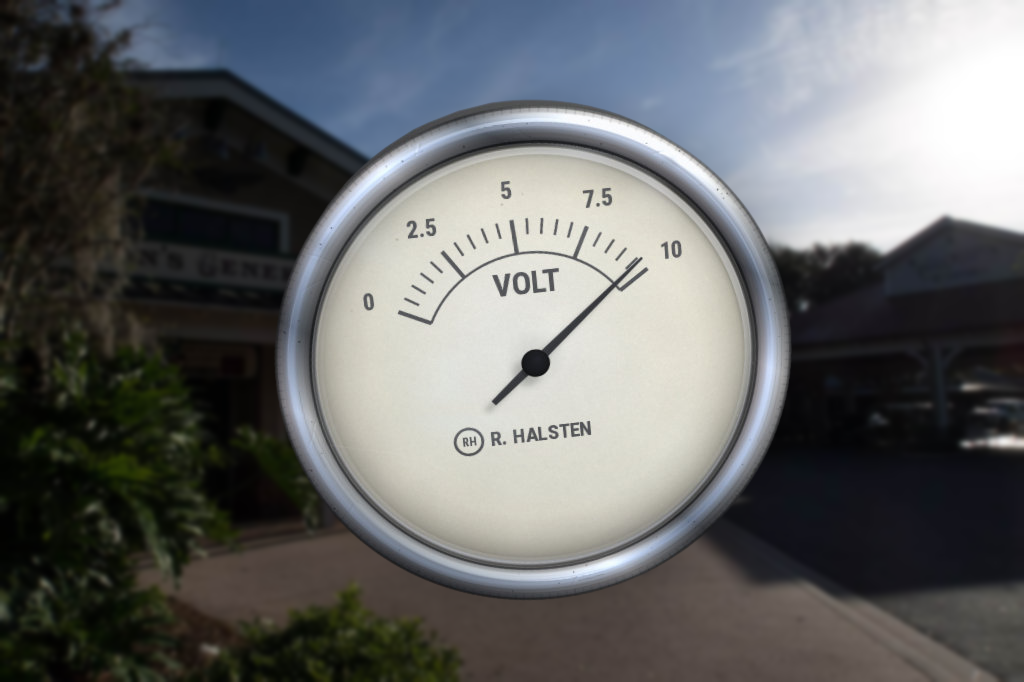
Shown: value=9.5 unit=V
